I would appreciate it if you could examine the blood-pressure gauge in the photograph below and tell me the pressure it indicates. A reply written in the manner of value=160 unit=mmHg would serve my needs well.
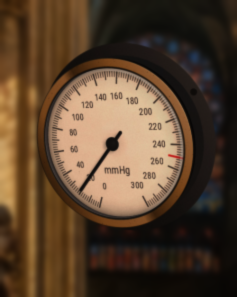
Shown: value=20 unit=mmHg
